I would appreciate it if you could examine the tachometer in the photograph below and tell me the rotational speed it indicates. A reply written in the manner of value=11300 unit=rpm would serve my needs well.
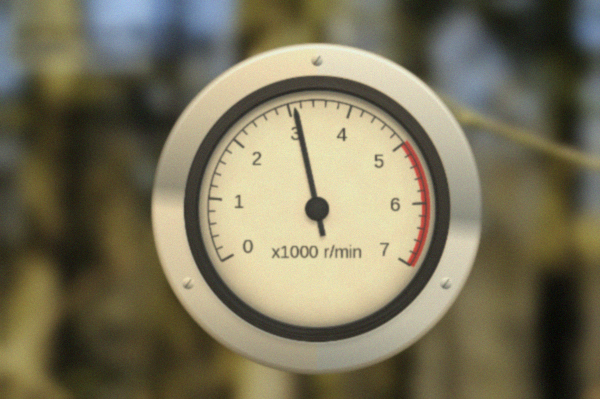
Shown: value=3100 unit=rpm
